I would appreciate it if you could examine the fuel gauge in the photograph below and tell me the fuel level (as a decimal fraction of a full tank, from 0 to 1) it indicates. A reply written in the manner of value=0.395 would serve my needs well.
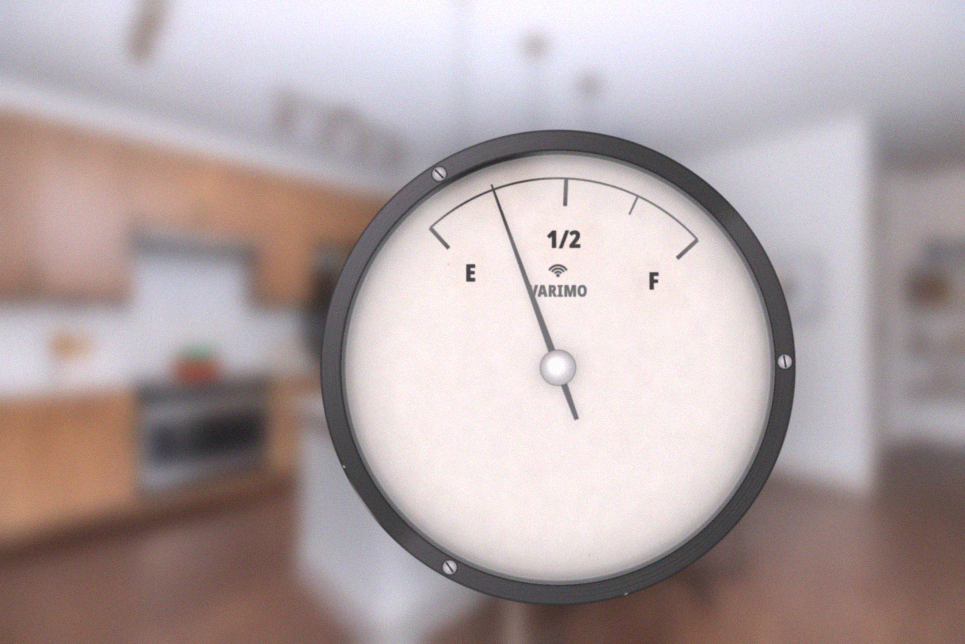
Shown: value=0.25
